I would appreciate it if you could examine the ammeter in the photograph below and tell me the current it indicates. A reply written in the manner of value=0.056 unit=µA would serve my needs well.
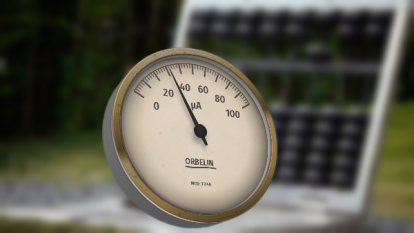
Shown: value=30 unit=µA
